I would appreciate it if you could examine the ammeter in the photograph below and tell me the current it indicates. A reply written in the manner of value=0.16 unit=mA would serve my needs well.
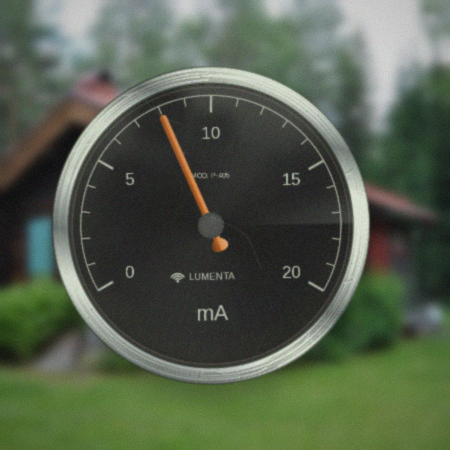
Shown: value=8 unit=mA
